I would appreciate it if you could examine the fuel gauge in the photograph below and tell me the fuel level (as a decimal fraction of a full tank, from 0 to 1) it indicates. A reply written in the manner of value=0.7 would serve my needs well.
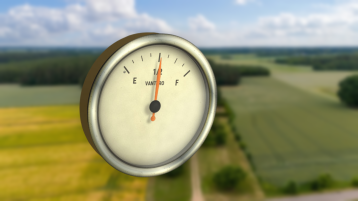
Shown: value=0.5
